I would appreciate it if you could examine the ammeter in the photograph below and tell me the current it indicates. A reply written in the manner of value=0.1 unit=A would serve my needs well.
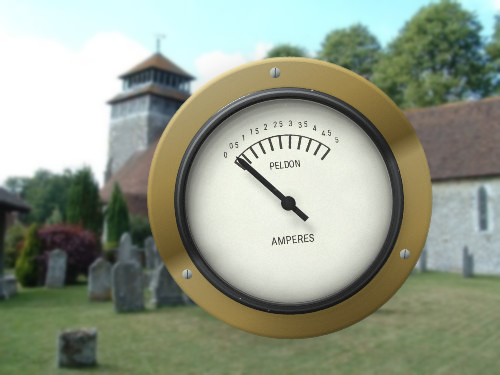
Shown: value=0.25 unit=A
